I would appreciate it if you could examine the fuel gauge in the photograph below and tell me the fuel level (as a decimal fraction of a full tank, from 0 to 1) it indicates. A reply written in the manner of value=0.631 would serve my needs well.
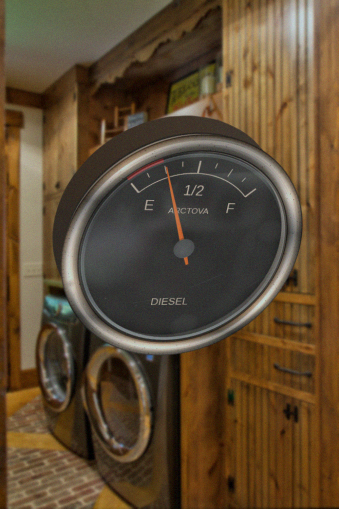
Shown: value=0.25
